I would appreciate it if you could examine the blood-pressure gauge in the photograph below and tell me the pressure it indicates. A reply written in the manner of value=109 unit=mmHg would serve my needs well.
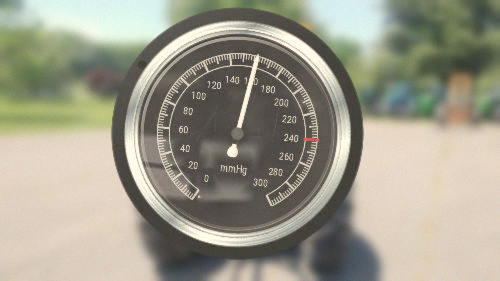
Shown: value=160 unit=mmHg
